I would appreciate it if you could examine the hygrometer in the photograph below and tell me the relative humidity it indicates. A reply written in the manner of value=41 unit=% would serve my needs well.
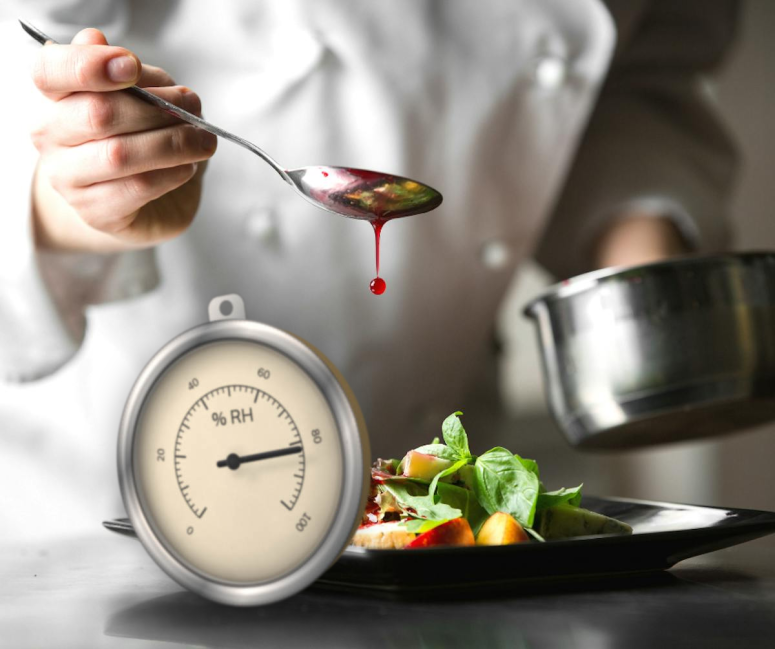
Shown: value=82 unit=%
